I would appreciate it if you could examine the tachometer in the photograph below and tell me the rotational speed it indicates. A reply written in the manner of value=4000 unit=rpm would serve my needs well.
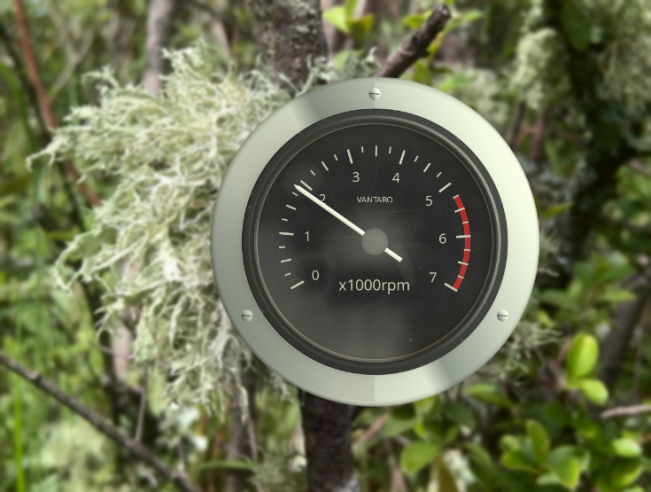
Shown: value=1875 unit=rpm
